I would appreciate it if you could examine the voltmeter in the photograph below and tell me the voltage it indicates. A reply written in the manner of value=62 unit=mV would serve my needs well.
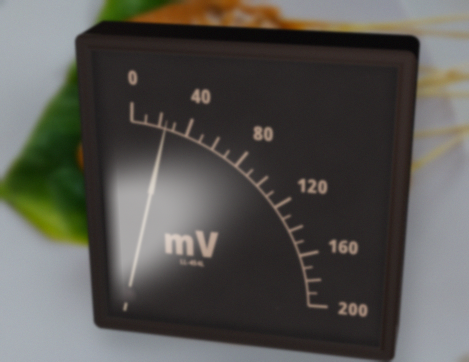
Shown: value=25 unit=mV
